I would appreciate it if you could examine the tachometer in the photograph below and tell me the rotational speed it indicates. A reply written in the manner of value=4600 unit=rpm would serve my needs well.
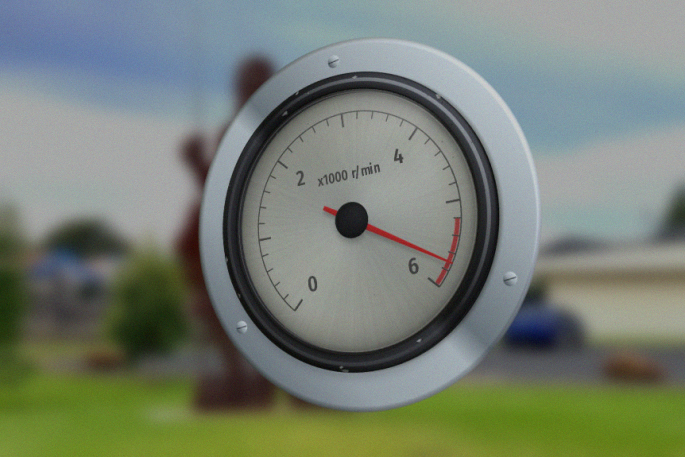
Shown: value=5700 unit=rpm
